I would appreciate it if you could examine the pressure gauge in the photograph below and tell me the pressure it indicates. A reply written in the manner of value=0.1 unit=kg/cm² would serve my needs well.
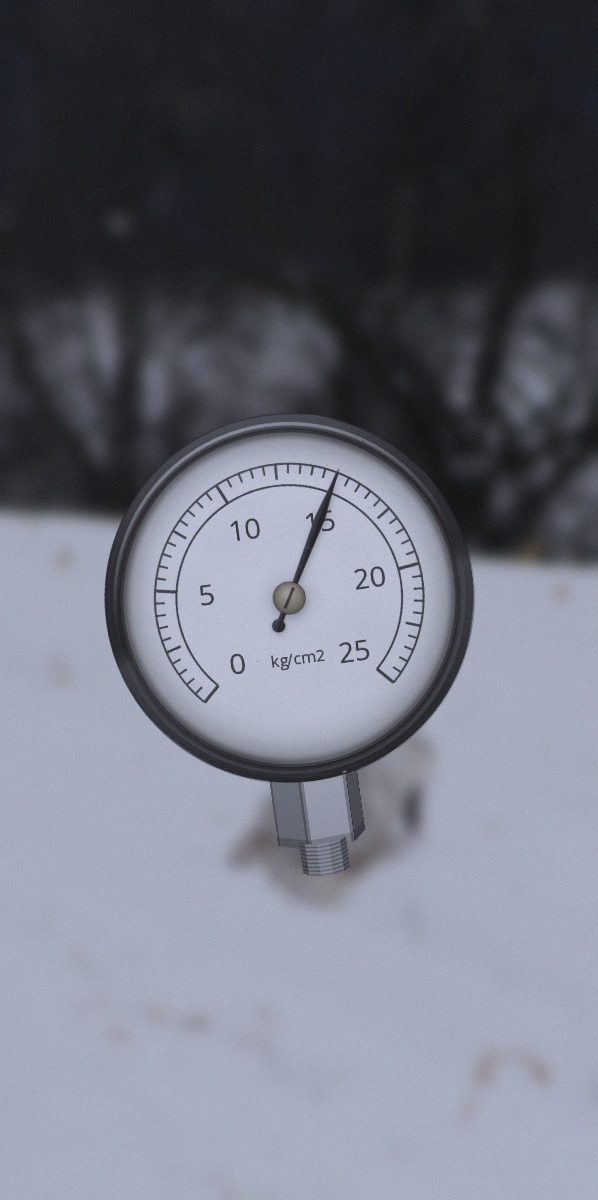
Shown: value=15 unit=kg/cm²
